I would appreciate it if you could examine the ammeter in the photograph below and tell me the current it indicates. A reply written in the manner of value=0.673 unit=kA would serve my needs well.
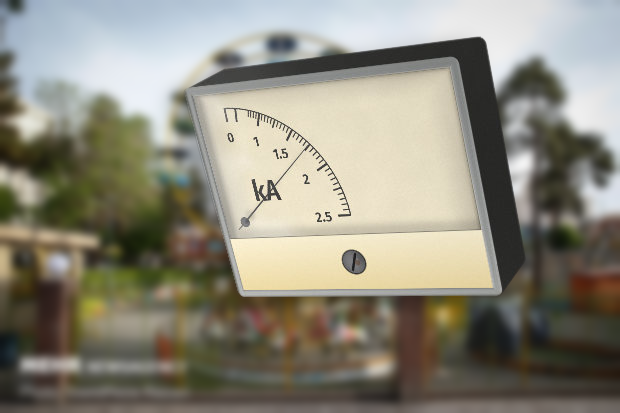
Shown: value=1.75 unit=kA
